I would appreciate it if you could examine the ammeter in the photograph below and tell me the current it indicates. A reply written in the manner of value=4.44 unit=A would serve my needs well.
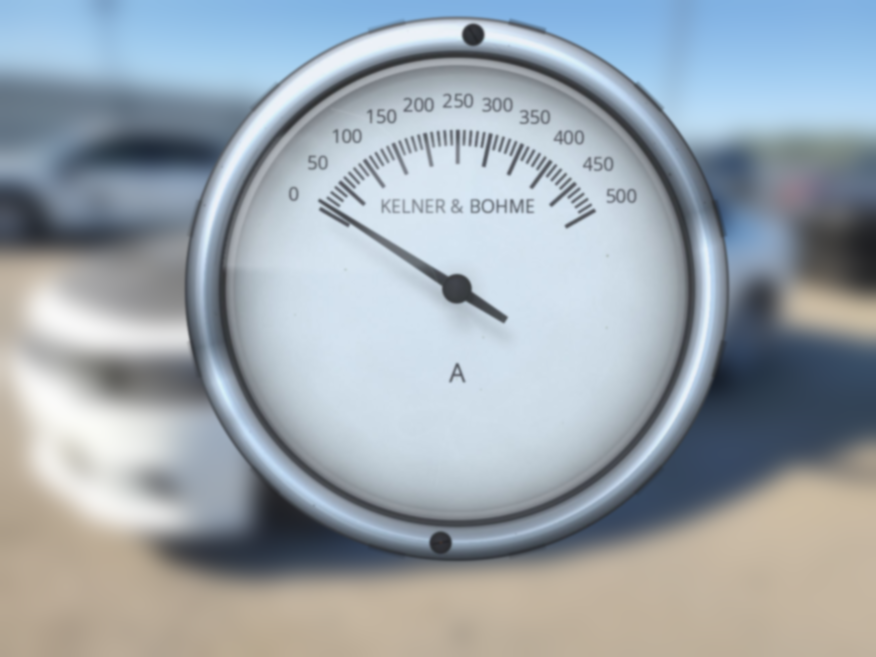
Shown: value=10 unit=A
